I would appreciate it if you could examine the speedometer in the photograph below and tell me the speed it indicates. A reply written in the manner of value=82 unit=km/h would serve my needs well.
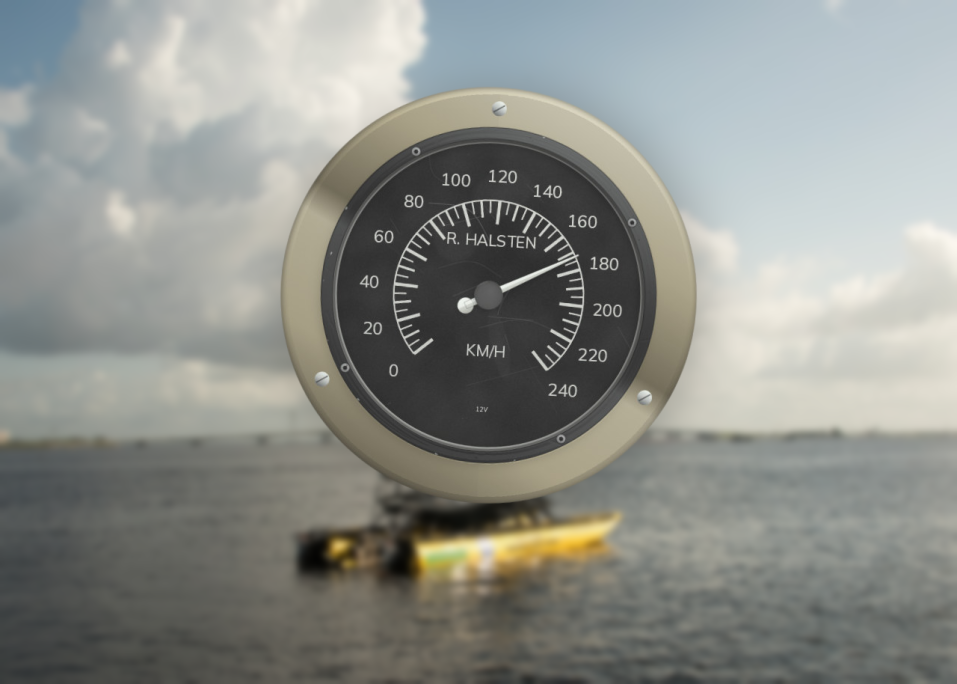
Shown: value=172.5 unit=km/h
